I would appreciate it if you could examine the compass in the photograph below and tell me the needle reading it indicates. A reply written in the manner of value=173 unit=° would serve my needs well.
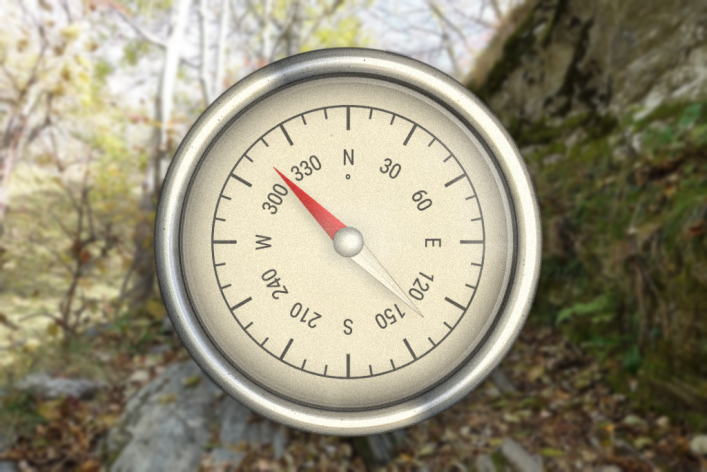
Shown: value=315 unit=°
